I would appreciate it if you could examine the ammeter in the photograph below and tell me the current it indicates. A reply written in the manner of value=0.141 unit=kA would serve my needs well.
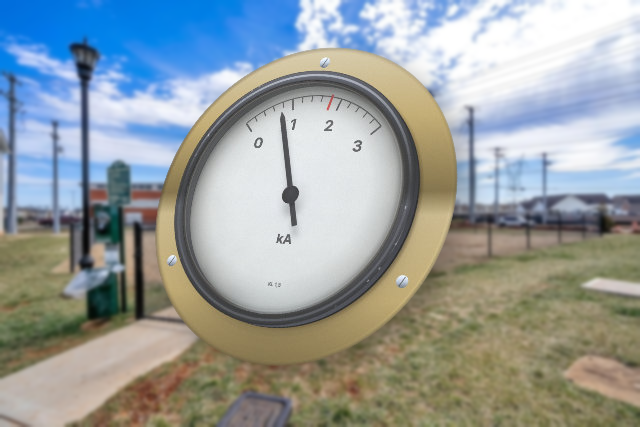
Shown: value=0.8 unit=kA
